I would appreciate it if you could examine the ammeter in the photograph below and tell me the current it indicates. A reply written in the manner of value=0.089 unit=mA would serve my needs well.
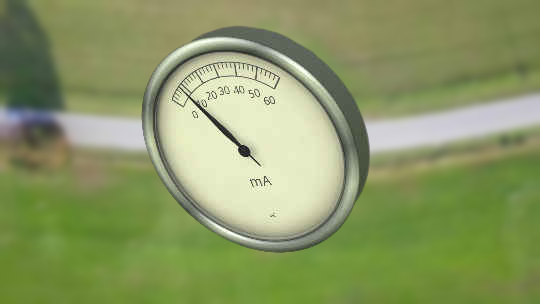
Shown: value=10 unit=mA
